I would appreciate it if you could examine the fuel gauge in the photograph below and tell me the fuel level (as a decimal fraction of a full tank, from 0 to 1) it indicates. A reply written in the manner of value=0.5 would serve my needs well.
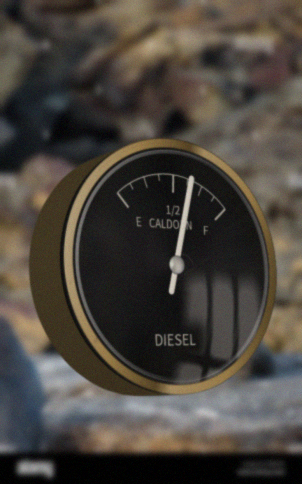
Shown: value=0.625
